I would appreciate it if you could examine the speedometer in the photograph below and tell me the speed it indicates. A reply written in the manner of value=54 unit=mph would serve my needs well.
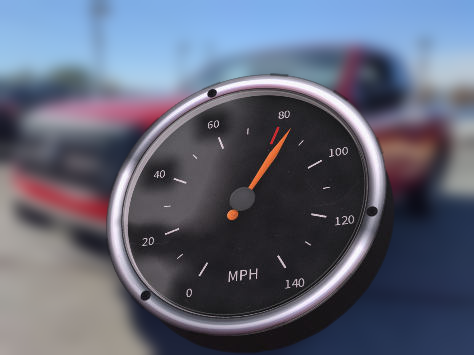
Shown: value=85 unit=mph
